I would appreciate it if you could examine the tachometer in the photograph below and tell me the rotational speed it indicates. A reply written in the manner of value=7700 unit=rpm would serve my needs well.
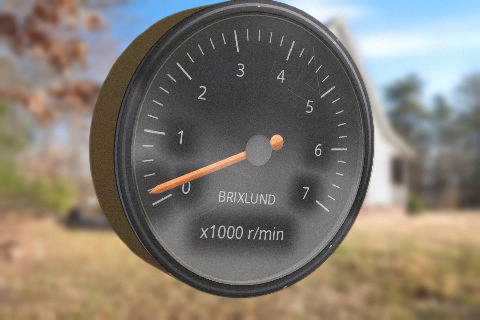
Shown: value=200 unit=rpm
